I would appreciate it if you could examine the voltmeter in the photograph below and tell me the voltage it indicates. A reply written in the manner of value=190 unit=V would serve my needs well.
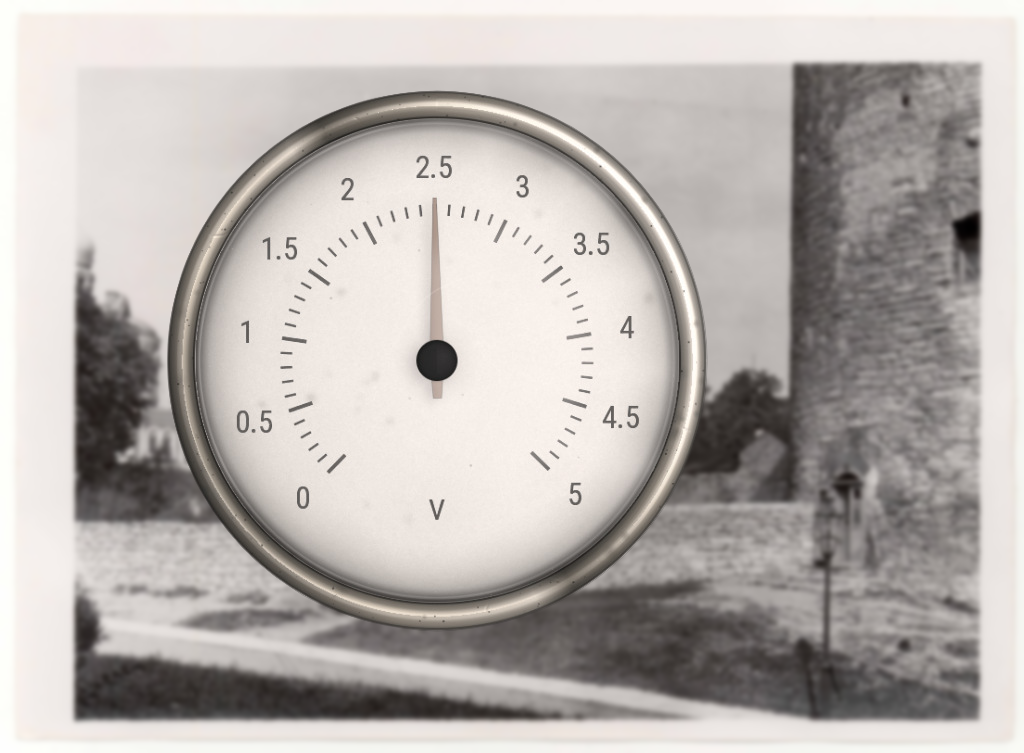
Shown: value=2.5 unit=V
